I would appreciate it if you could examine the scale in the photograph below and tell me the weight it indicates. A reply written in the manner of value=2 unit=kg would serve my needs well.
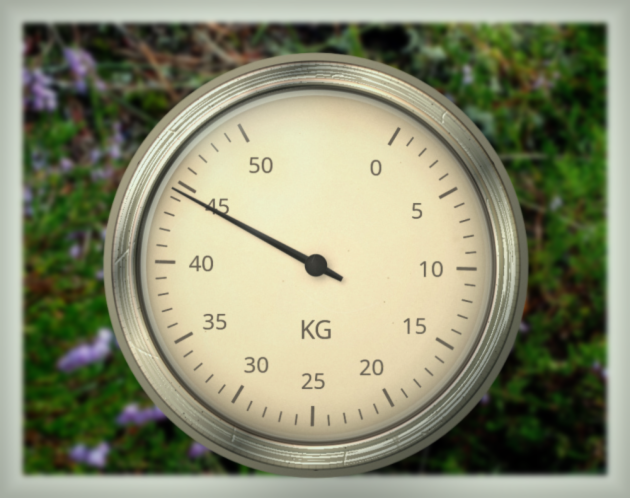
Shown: value=44.5 unit=kg
